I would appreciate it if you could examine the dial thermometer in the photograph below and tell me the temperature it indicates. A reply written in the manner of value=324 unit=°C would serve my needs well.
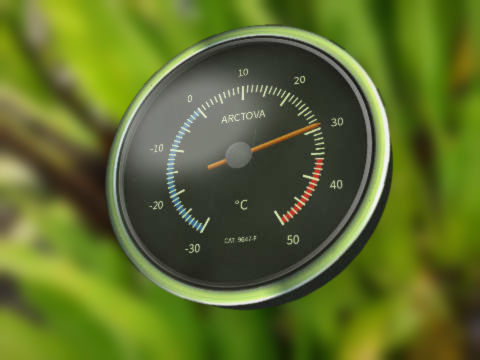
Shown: value=30 unit=°C
